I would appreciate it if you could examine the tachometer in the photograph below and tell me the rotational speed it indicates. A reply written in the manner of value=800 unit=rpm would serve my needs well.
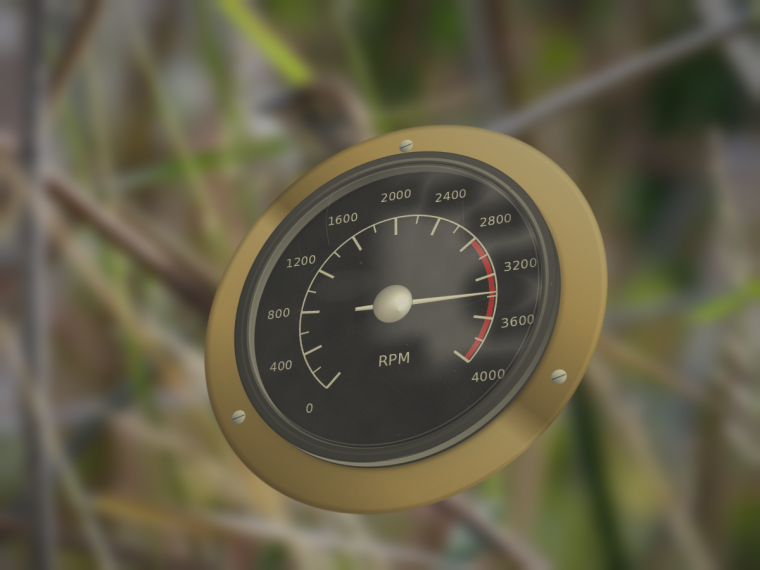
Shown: value=3400 unit=rpm
